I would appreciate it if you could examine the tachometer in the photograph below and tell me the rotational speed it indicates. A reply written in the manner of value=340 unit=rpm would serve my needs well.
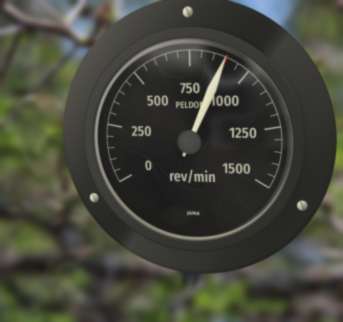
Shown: value=900 unit=rpm
